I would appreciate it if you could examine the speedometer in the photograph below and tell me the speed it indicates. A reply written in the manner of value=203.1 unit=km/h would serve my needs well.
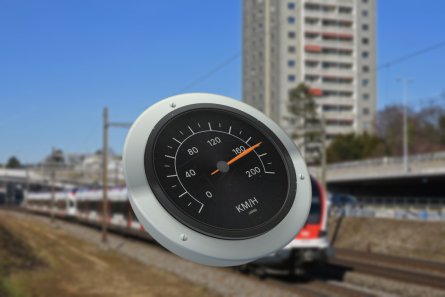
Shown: value=170 unit=km/h
